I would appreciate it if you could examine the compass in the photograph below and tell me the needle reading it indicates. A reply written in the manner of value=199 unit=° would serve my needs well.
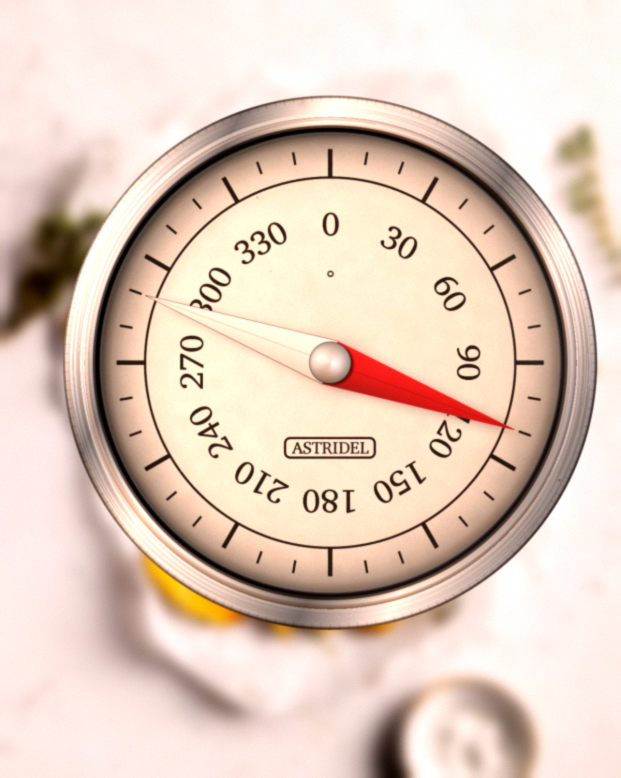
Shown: value=110 unit=°
